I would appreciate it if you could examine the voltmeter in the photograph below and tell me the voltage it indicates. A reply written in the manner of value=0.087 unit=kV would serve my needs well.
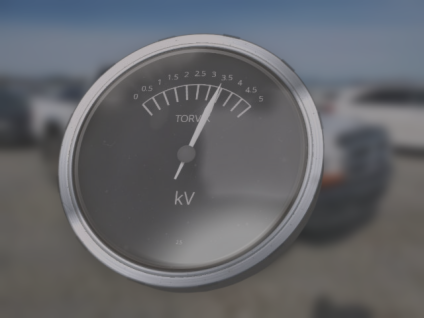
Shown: value=3.5 unit=kV
